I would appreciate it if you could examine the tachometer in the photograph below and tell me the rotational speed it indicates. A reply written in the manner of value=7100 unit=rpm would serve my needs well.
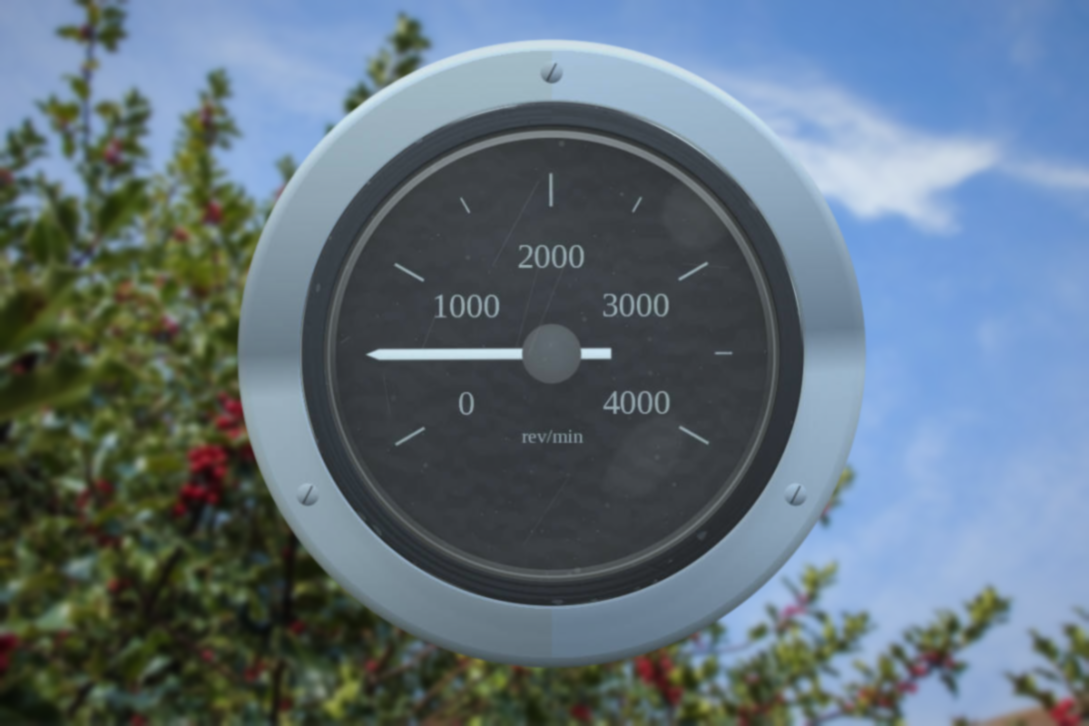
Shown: value=500 unit=rpm
